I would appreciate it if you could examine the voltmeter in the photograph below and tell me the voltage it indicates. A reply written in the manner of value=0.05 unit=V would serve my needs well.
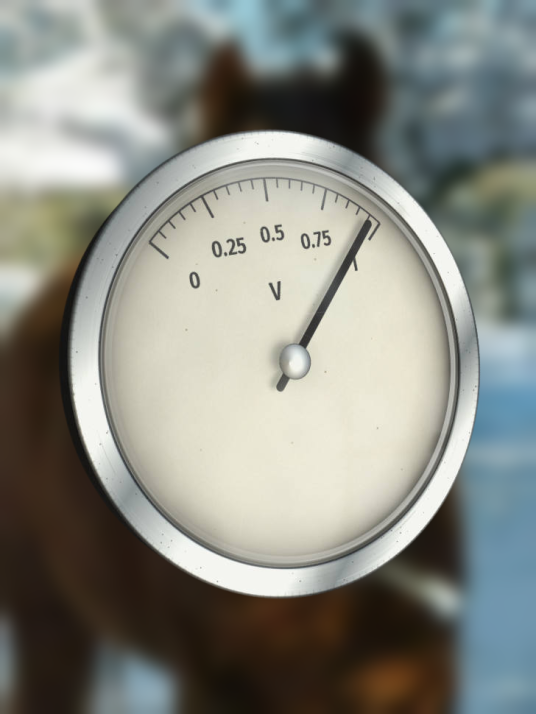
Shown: value=0.95 unit=V
